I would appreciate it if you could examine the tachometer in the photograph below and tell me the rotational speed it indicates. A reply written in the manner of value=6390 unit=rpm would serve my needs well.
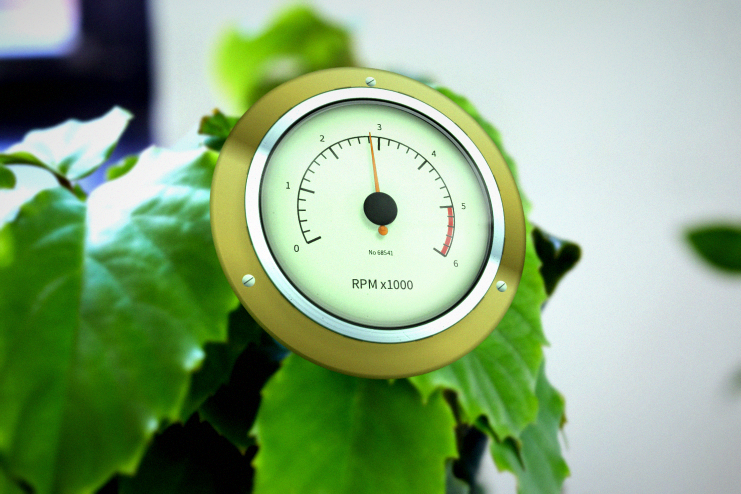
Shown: value=2800 unit=rpm
